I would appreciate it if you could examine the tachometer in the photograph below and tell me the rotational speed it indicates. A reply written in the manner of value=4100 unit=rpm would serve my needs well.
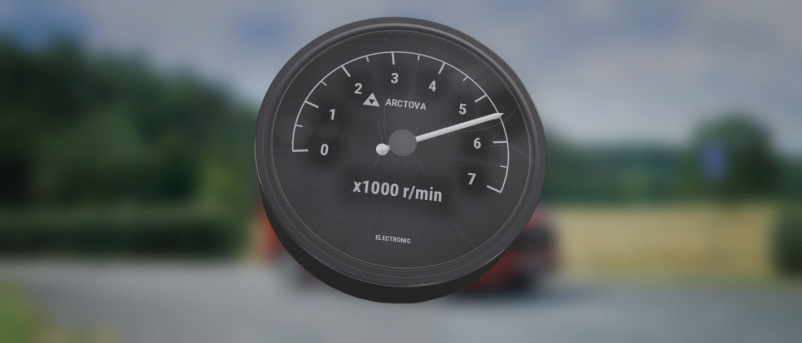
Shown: value=5500 unit=rpm
